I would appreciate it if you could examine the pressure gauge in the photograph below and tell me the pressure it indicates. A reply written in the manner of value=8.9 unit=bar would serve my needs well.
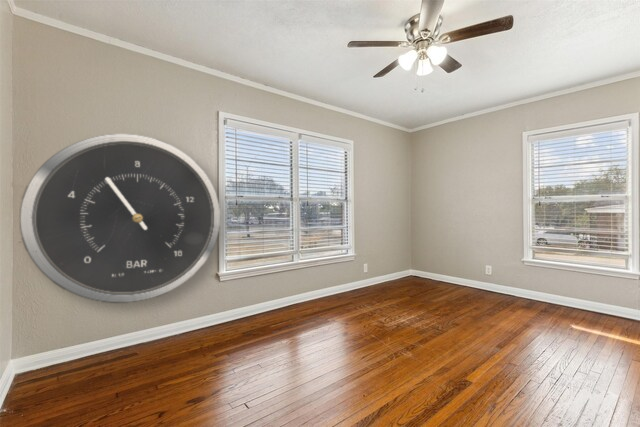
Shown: value=6 unit=bar
